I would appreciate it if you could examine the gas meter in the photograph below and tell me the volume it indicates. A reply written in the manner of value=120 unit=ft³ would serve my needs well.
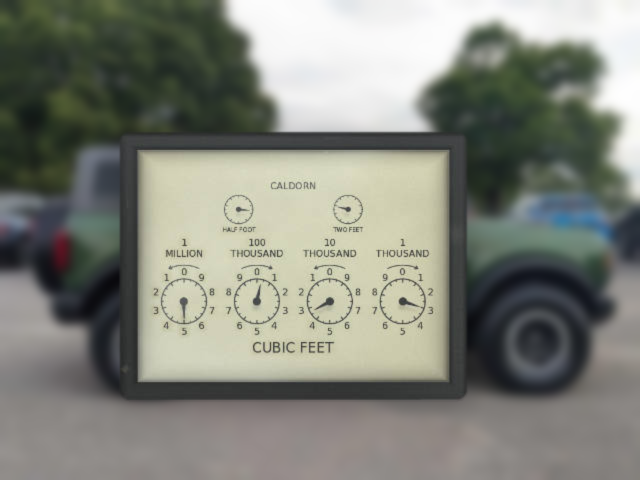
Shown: value=503300 unit=ft³
